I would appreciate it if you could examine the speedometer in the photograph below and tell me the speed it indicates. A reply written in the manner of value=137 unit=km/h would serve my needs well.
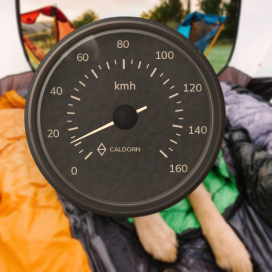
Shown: value=12.5 unit=km/h
